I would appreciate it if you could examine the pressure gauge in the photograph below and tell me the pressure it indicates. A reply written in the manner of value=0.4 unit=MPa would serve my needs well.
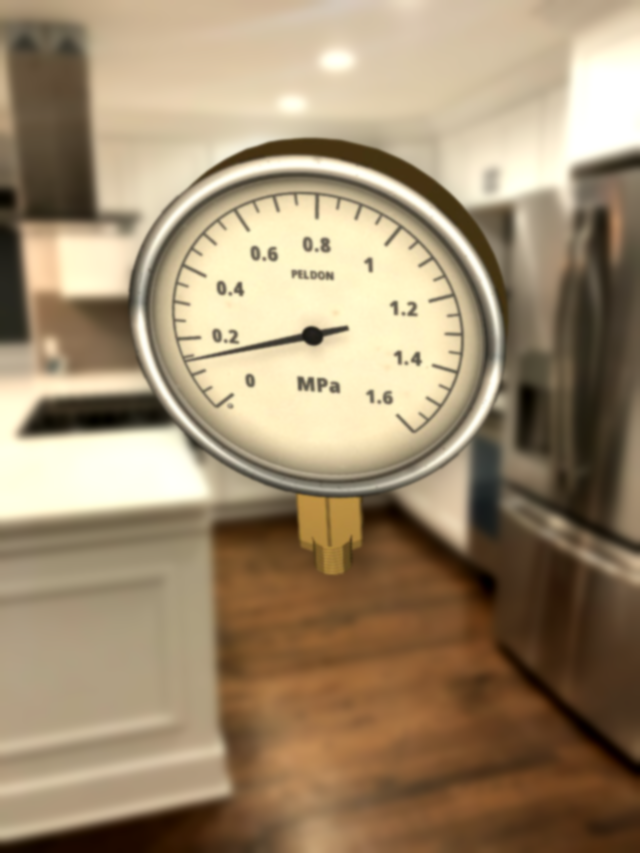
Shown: value=0.15 unit=MPa
